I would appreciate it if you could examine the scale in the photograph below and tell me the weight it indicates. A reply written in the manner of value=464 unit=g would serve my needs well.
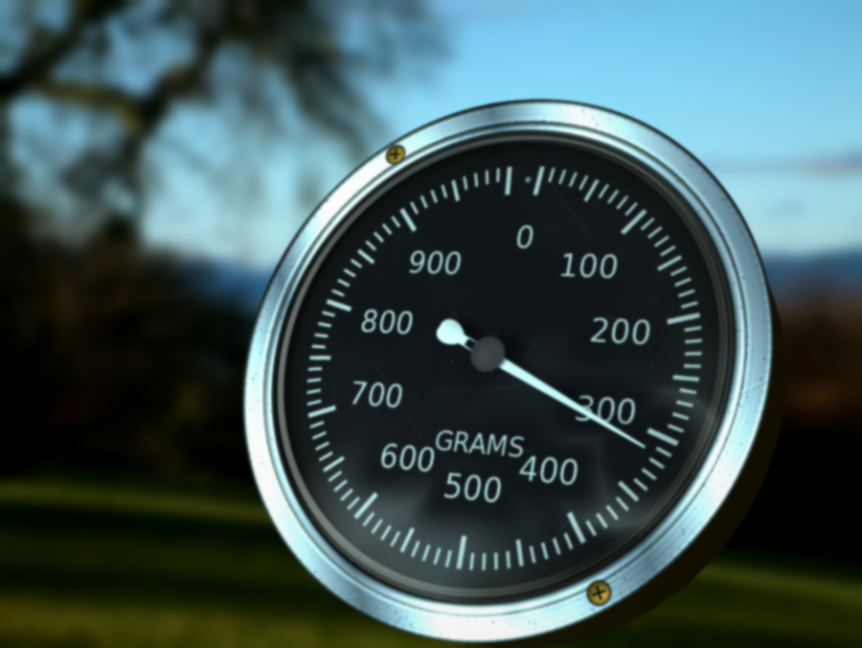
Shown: value=315 unit=g
